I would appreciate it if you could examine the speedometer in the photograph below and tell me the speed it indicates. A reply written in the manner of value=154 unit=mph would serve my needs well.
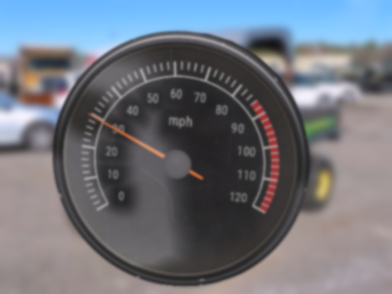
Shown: value=30 unit=mph
